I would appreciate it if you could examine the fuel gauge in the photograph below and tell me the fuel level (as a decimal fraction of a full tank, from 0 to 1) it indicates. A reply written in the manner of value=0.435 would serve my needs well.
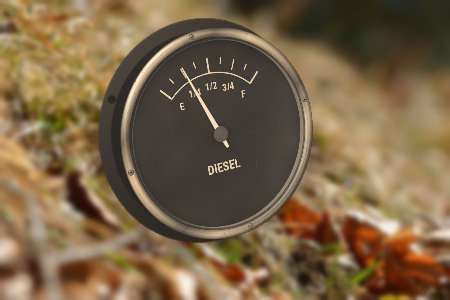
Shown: value=0.25
